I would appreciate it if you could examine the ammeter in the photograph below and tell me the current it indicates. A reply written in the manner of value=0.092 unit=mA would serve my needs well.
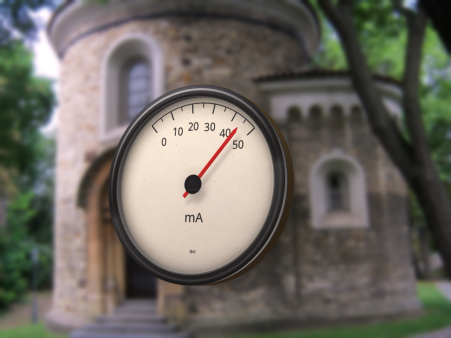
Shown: value=45 unit=mA
